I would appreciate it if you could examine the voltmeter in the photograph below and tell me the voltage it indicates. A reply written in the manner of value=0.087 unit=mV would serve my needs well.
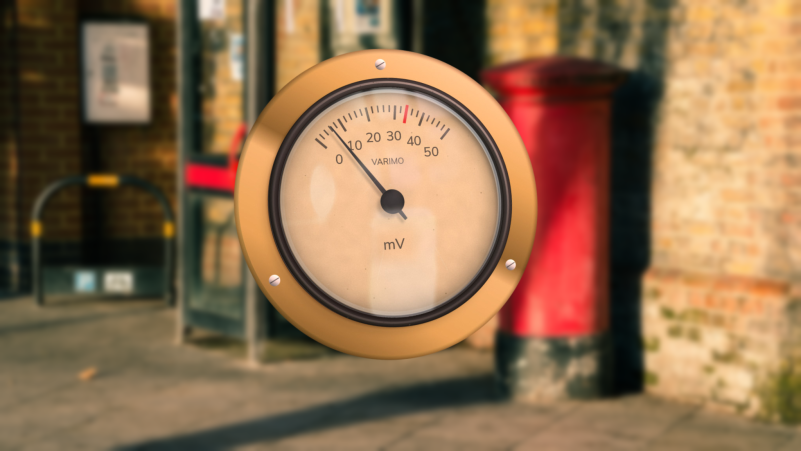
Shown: value=6 unit=mV
